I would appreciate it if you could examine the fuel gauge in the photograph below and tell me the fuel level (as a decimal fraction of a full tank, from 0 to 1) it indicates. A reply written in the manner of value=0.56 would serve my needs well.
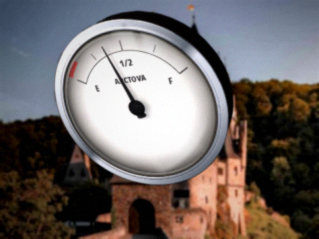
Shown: value=0.375
